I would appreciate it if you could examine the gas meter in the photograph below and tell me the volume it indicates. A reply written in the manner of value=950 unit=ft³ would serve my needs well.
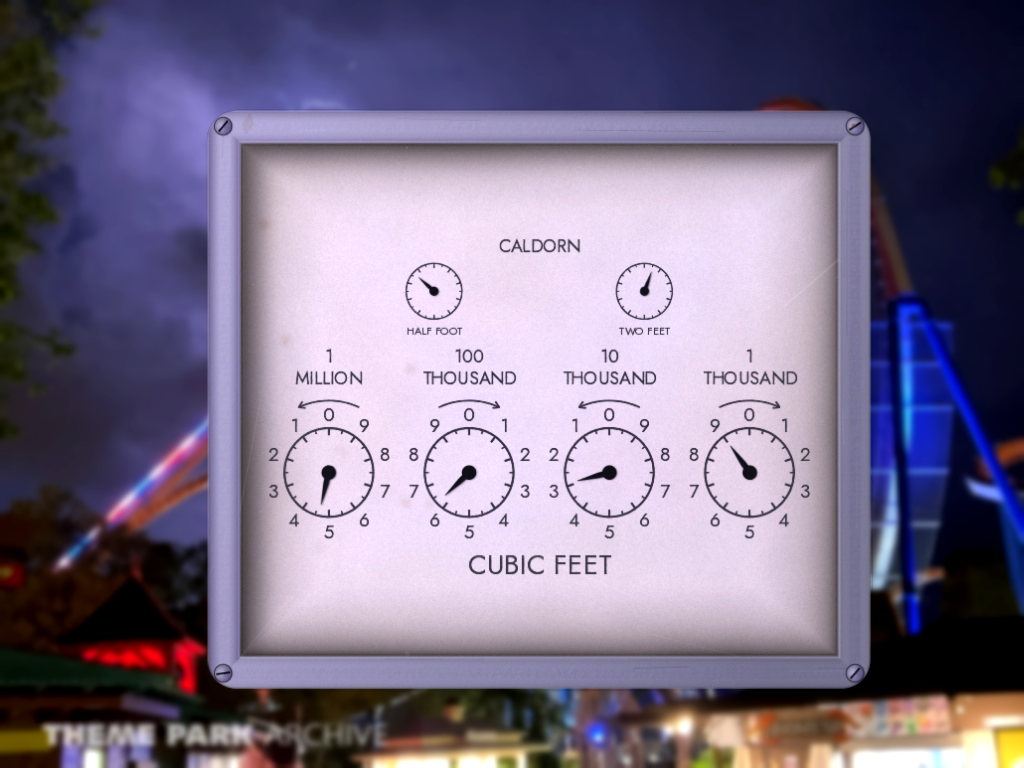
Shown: value=462900 unit=ft³
